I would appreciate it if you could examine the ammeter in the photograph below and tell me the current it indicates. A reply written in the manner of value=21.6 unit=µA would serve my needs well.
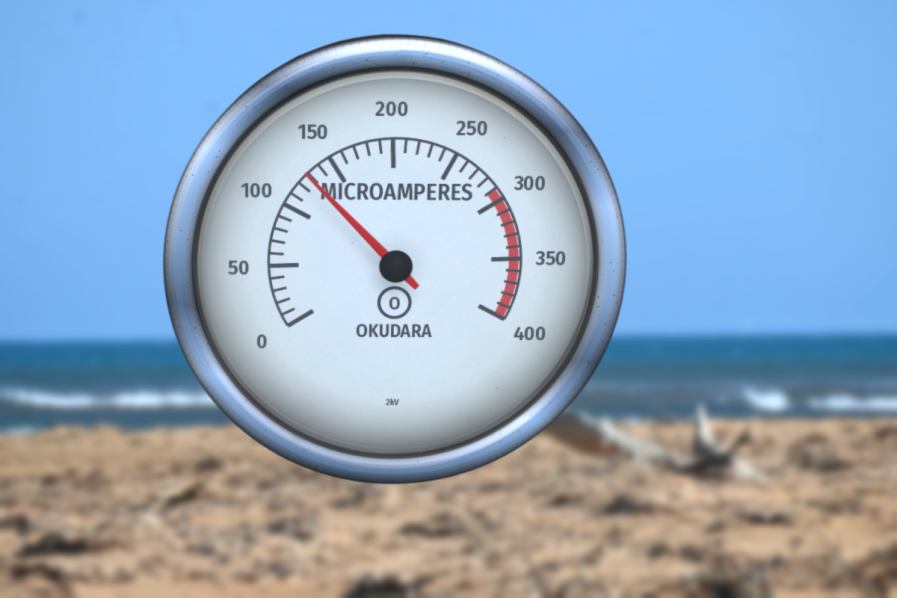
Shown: value=130 unit=µA
